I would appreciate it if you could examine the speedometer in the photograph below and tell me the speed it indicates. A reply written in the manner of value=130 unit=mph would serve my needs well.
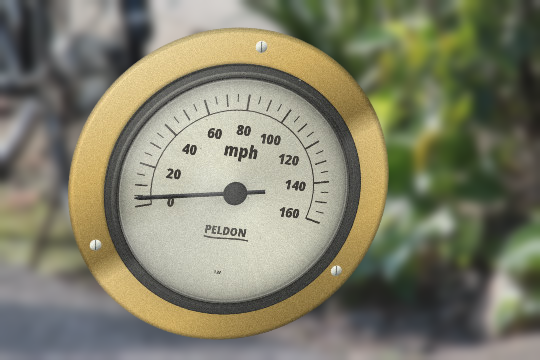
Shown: value=5 unit=mph
